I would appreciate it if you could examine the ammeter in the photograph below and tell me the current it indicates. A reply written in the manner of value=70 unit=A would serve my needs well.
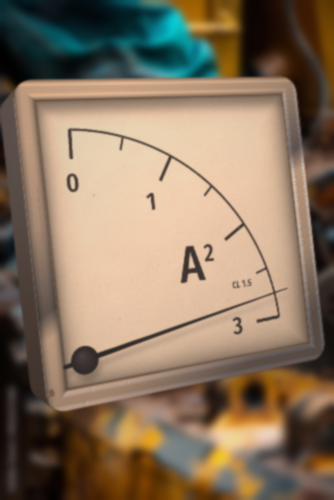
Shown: value=2.75 unit=A
